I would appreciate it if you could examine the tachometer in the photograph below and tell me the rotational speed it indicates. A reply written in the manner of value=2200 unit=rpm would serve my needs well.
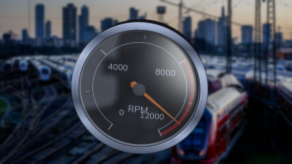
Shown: value=11000 unit=rpm
